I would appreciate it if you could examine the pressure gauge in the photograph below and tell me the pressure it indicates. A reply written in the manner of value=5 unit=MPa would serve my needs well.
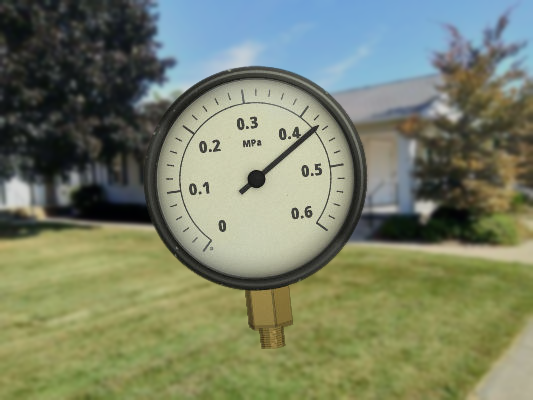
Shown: value=0.43 unit=MPa
